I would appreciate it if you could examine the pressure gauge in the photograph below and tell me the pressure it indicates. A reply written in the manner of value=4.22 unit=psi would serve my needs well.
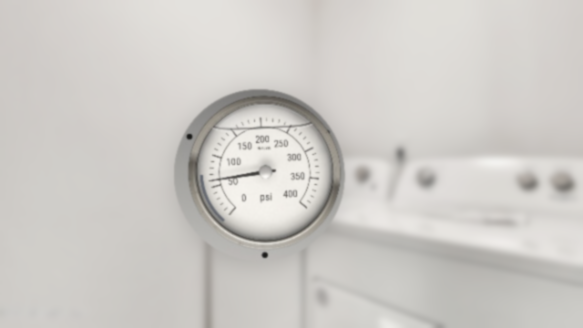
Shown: value=60 unit=psi
